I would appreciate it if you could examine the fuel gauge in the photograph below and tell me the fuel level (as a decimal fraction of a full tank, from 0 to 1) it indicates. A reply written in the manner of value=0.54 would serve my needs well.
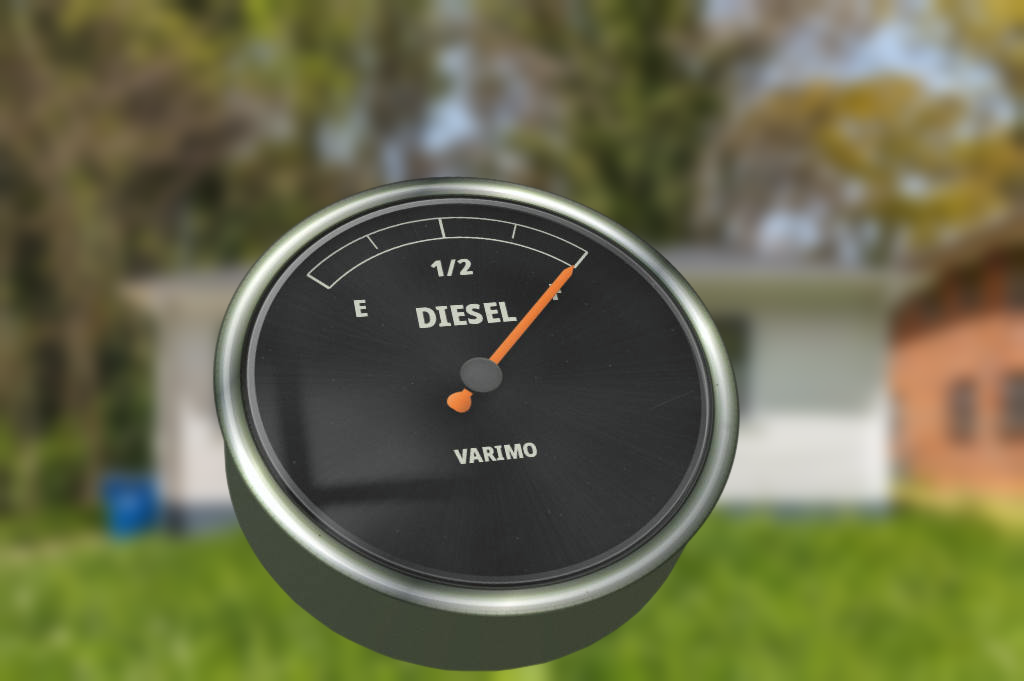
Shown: value=1
